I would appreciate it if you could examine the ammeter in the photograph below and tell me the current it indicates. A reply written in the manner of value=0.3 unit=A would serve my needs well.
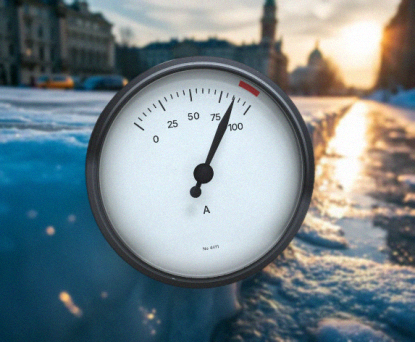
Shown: value=85 unit=A
